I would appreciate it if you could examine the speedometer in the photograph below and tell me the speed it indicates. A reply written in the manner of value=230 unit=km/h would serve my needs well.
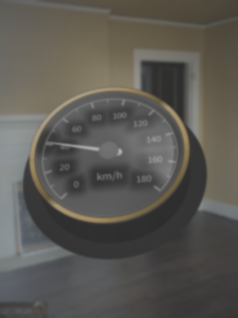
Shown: value=40 unit=km/h
